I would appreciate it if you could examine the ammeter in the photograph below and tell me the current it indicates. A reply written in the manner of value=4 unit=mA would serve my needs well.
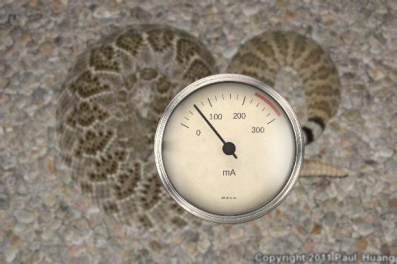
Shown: value=60 unit=mA
